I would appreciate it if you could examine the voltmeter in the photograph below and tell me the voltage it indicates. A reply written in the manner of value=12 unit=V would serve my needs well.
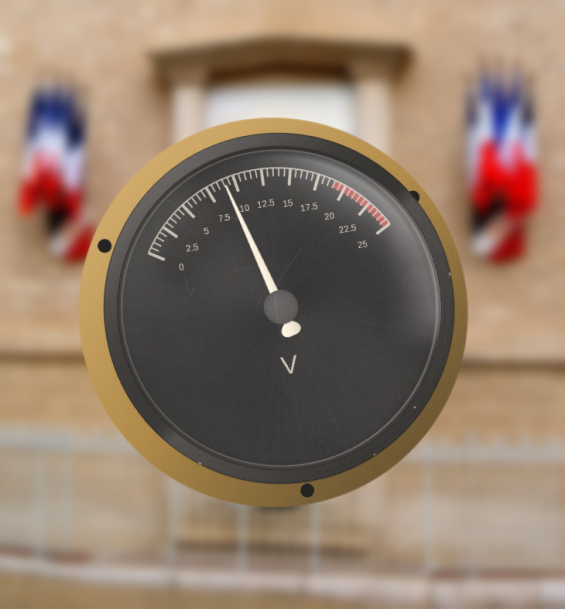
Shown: value=9 unit=V
